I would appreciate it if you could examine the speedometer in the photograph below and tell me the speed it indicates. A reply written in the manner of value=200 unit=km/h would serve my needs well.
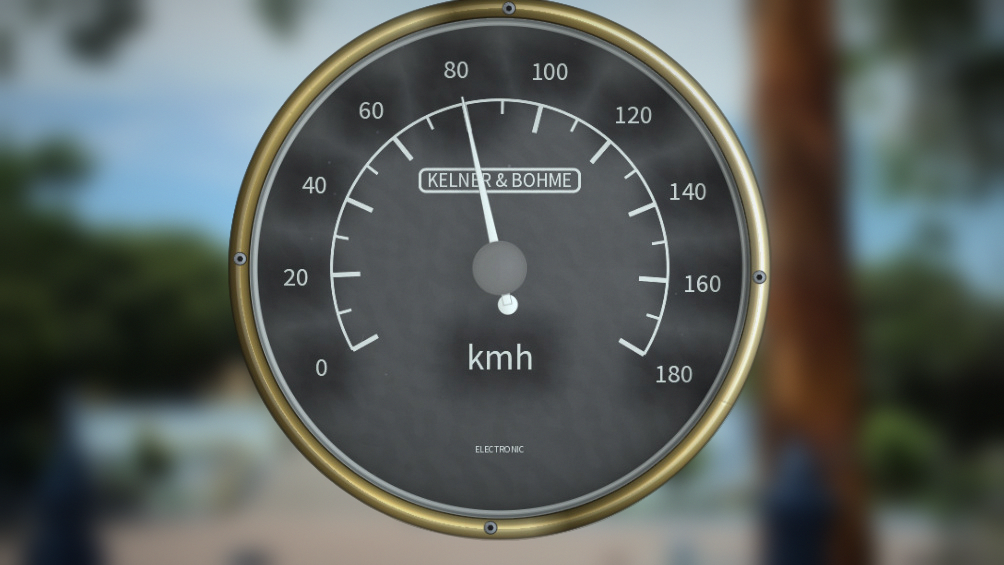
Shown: value=80 unit=km/h
